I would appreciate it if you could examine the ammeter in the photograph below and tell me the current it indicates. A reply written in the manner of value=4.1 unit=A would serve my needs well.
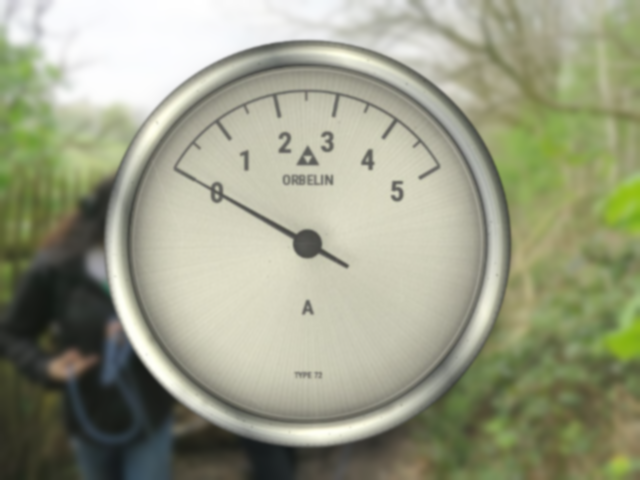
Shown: value=0 unit=A
